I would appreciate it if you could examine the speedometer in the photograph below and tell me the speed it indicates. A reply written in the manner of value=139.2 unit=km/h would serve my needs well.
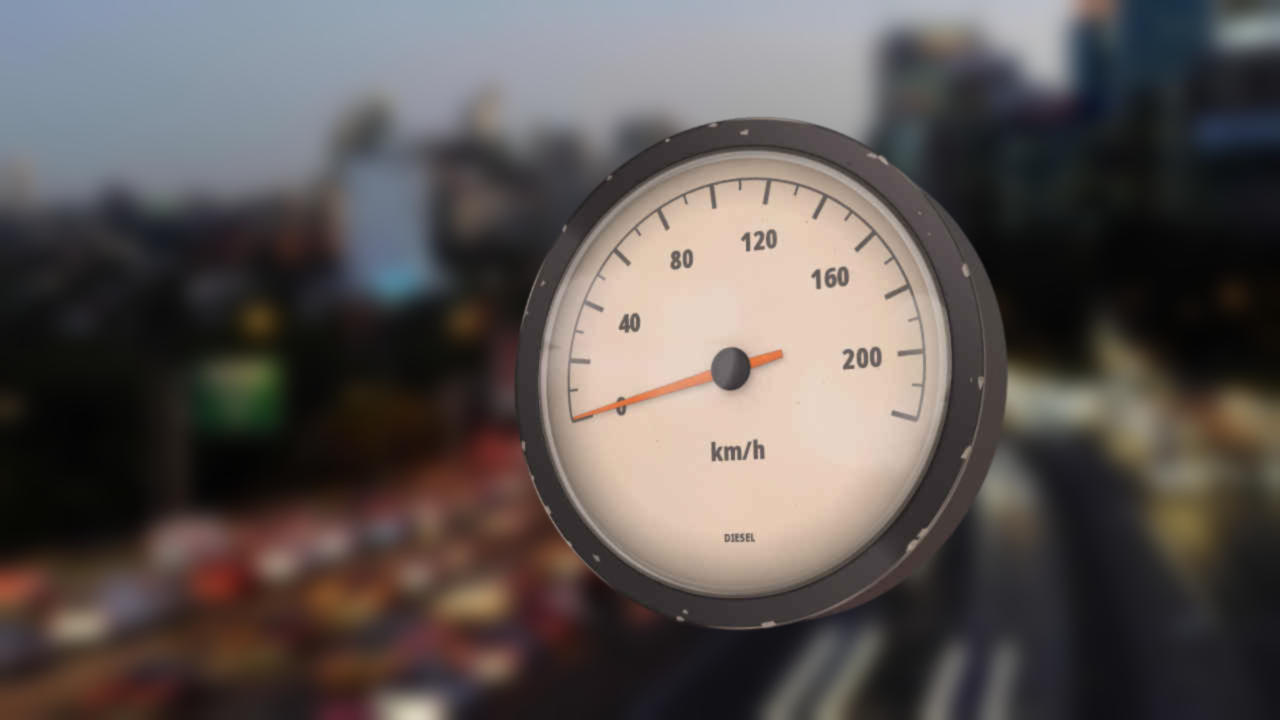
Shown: value=0 unit=km/h
